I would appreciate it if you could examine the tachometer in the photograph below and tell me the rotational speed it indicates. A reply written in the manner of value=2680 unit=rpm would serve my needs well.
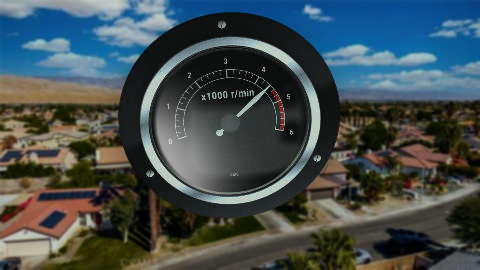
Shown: value=4400 unit=rpm
